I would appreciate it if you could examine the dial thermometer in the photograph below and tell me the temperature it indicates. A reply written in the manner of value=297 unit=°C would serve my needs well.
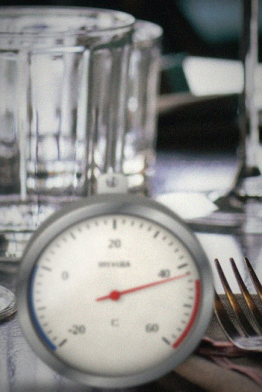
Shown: value=42 unit=°C
